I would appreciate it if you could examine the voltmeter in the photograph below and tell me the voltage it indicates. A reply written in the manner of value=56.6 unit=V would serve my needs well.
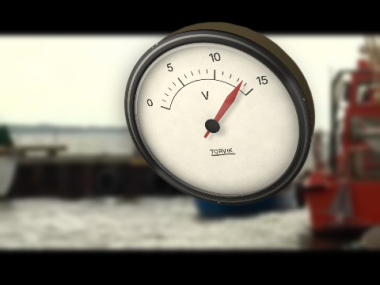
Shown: value=13.5 unit=V
